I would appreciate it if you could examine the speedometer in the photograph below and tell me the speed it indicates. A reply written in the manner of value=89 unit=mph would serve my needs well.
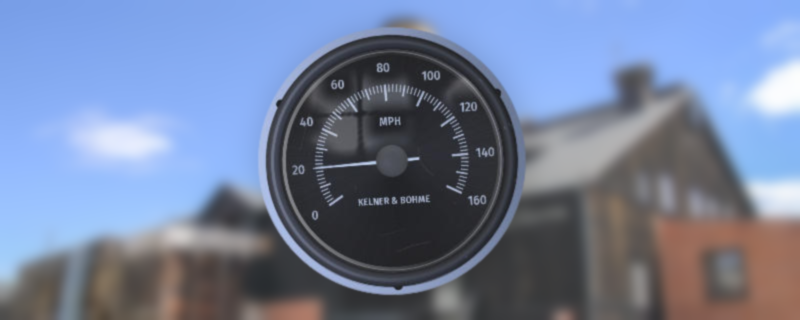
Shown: value=20 unit=mph
